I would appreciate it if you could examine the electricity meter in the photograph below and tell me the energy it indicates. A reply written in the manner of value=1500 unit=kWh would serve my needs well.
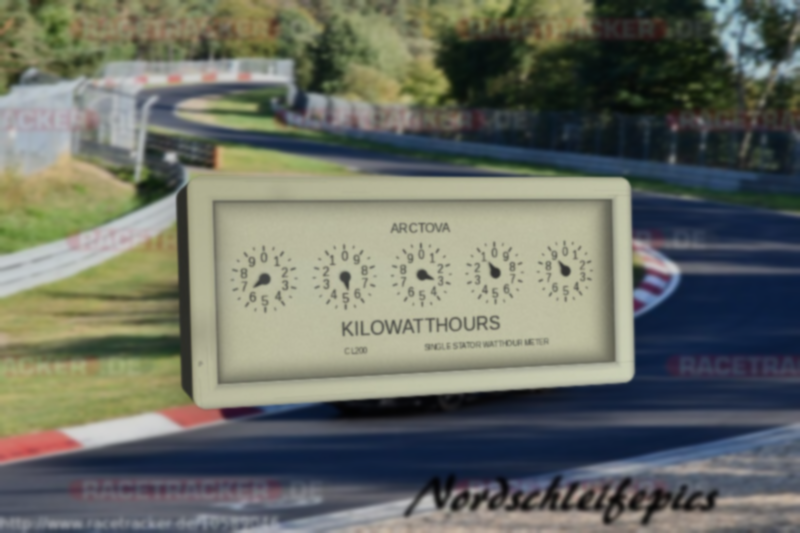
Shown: value=65309 unit=kWh
